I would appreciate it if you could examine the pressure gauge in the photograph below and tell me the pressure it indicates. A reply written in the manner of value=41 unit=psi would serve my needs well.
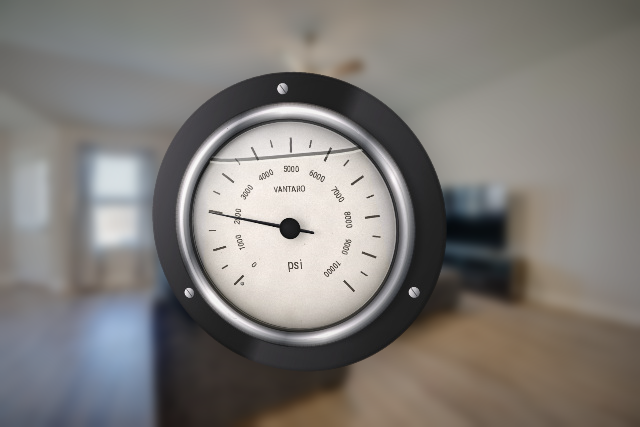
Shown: value=2000 unit=psi
